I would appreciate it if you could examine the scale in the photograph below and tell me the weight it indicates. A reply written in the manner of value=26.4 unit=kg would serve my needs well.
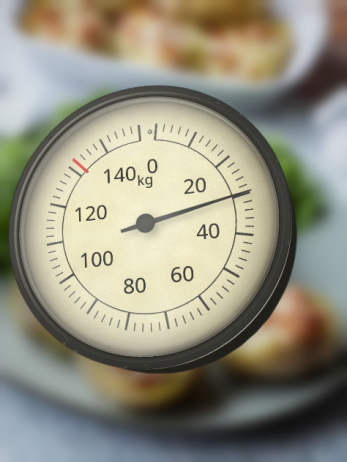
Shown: value=30 unit=kg
